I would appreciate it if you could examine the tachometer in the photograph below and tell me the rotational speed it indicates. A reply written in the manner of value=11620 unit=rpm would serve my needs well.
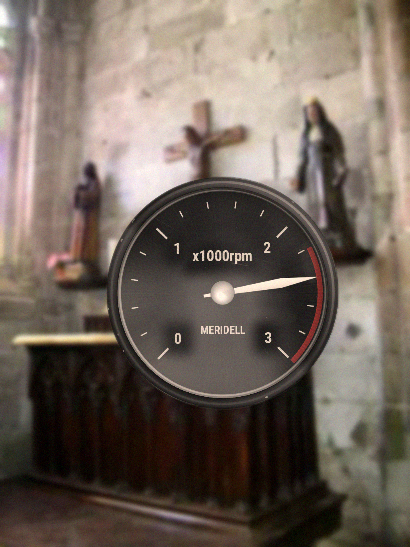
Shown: value=2400 unit=rpm
